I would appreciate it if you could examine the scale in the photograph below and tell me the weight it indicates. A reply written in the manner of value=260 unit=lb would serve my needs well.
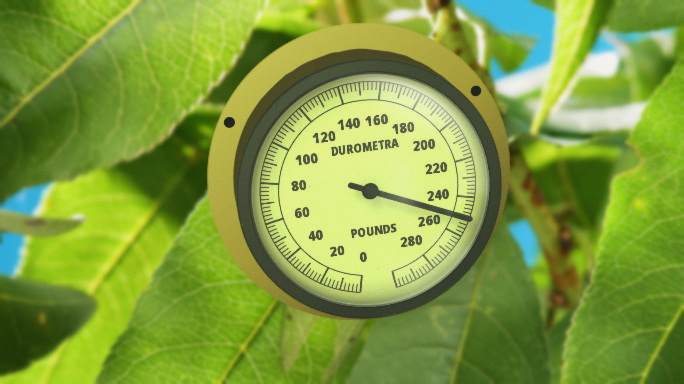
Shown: value=250 unit=lb
